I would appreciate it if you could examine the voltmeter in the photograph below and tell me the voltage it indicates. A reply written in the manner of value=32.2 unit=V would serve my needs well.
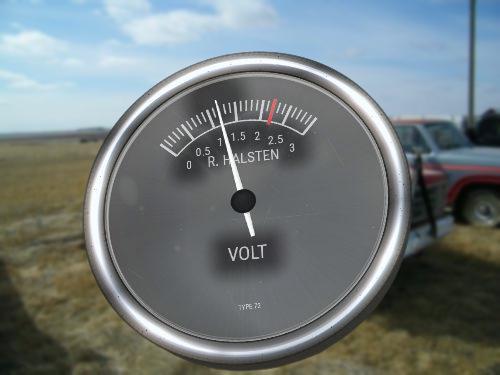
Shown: value=1.2 unit=V
